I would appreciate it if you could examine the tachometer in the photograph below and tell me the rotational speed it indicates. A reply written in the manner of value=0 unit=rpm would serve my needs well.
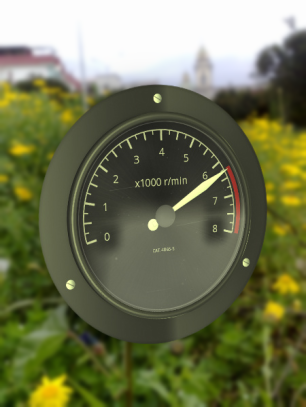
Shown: value=6250 unit=rpm
